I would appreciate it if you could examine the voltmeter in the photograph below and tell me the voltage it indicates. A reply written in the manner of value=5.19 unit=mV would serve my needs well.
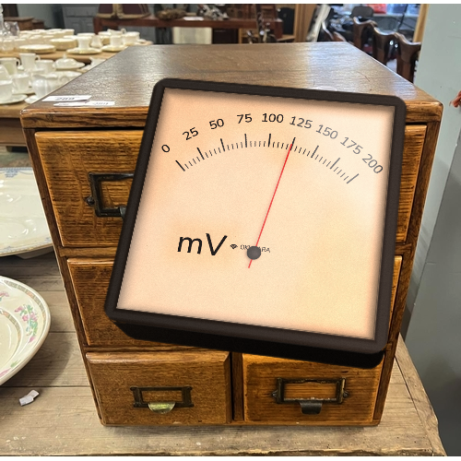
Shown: value=125 unit=mV
